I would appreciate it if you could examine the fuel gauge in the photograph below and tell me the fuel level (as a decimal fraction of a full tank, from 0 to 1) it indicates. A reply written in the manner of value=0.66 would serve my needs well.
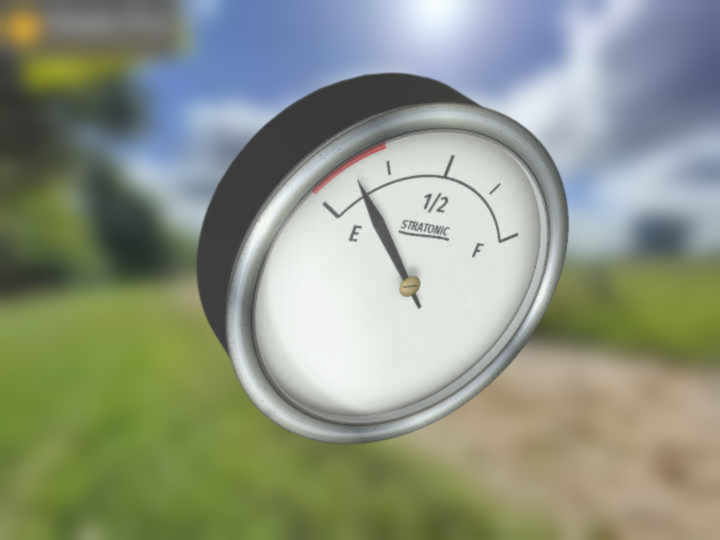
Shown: value=0.125
